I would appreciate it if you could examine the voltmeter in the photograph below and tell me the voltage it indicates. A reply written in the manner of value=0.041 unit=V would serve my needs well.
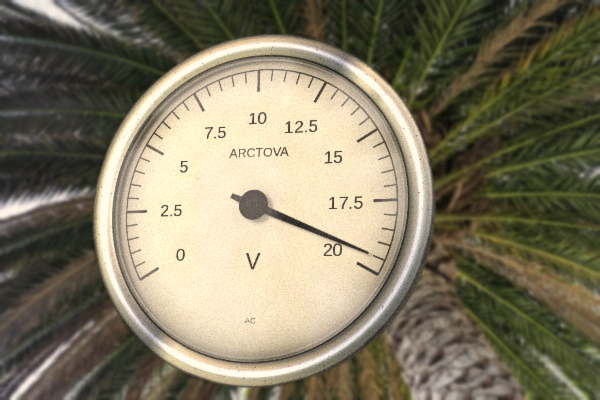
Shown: value=19.5 unit=V
